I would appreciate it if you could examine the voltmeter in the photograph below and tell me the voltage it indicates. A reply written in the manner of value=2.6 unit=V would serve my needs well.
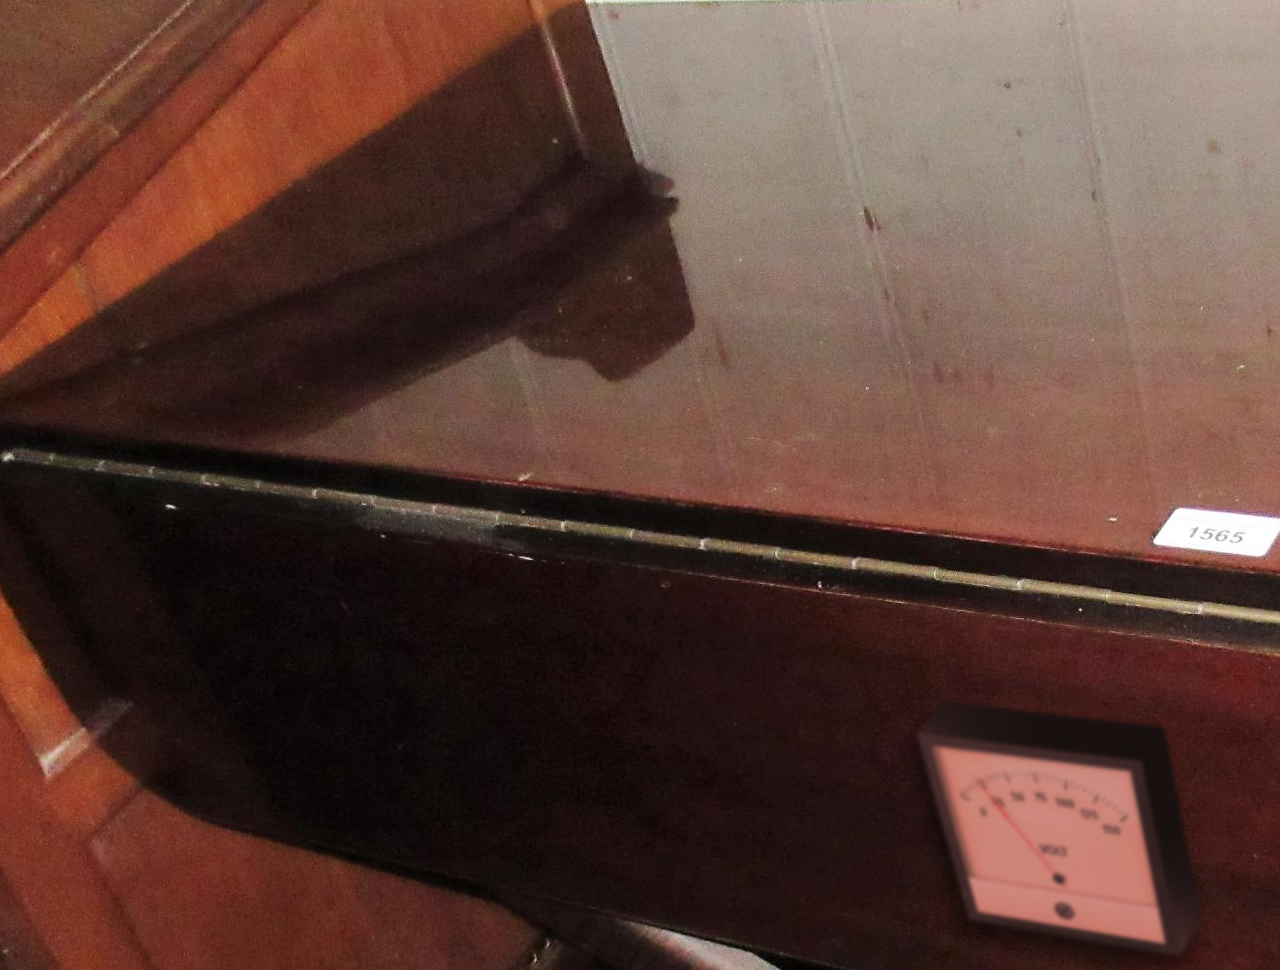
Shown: value=25 unit=V
